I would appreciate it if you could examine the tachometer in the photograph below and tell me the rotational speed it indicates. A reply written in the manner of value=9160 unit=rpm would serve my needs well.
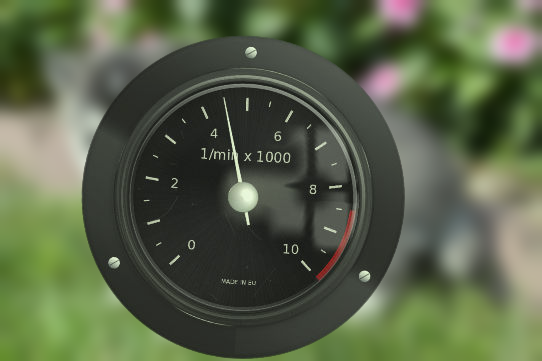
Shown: value=4500 unit=rpm
